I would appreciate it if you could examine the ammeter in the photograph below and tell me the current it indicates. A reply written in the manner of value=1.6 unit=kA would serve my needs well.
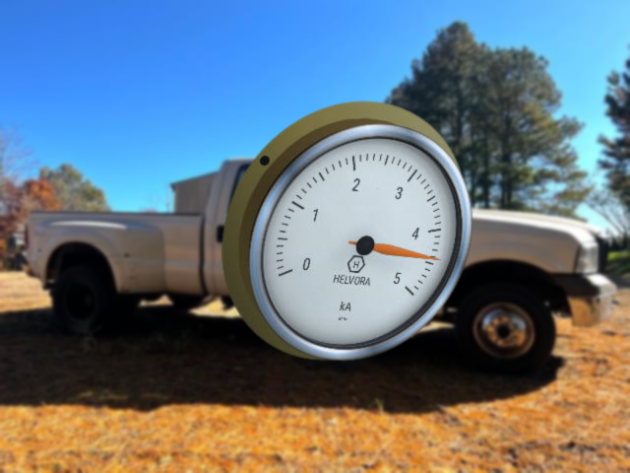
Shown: value=4.4 unit=kA
